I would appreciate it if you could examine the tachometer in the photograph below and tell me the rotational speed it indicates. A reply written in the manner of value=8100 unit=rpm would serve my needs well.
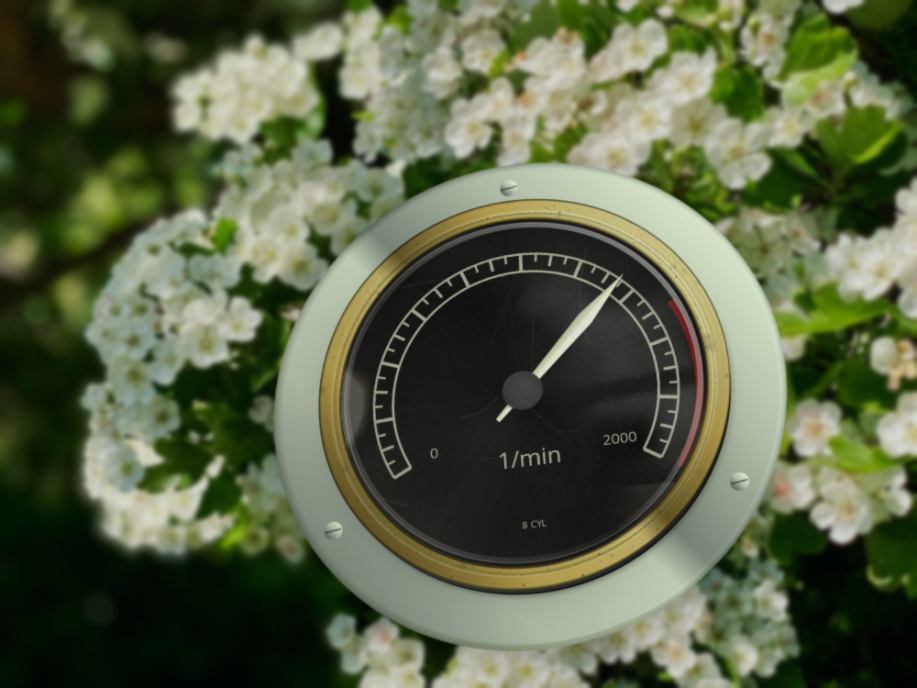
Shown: value=1350 unit=rpm
